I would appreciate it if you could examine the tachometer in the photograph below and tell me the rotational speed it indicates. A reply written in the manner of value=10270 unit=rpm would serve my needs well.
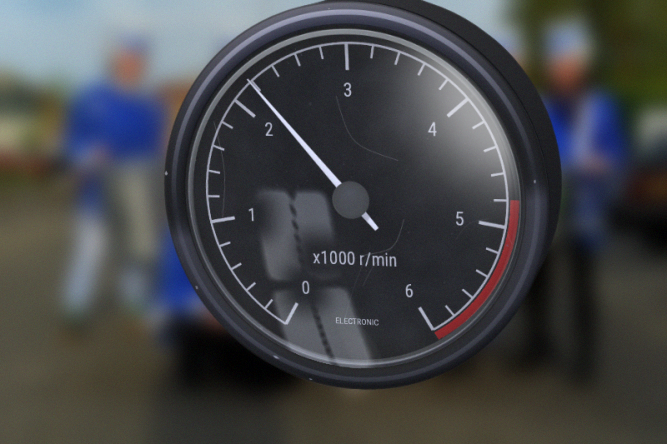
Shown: value=2200 unit=rpm
